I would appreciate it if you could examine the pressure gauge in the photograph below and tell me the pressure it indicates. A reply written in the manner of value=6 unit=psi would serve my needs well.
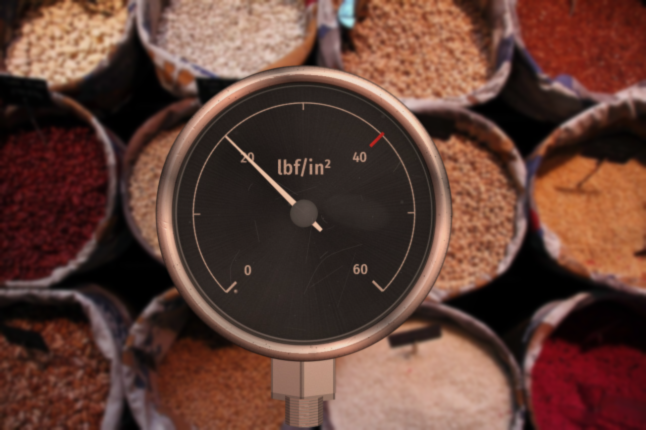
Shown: value=20 unit=psi
